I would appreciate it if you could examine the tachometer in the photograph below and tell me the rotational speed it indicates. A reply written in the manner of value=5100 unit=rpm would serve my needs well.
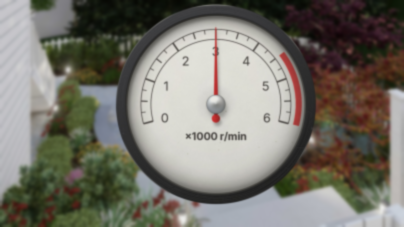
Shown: value=3000 unit=rpm
